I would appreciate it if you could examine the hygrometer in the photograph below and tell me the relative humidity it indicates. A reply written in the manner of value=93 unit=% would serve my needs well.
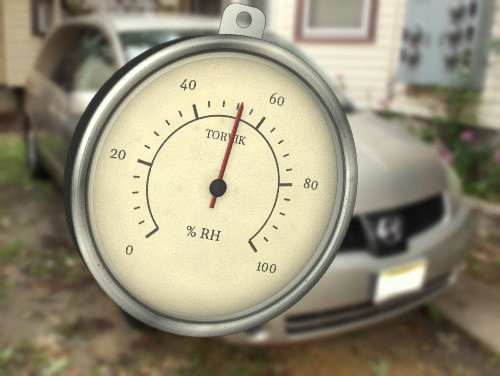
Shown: value=52 unit=%
